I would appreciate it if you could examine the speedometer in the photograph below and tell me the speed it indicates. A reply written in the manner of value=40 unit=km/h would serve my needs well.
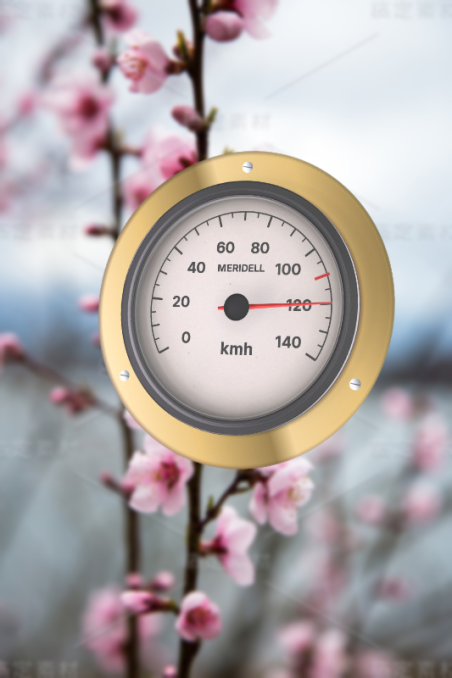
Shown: value=120 unit=km/h
